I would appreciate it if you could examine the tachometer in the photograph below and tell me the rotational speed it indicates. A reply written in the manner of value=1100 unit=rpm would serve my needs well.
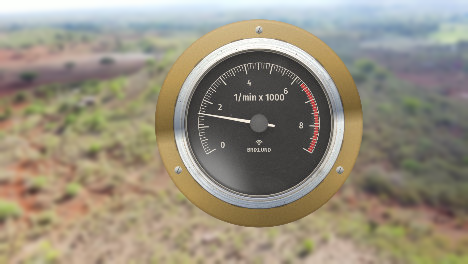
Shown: value=1500 unit=rpm
